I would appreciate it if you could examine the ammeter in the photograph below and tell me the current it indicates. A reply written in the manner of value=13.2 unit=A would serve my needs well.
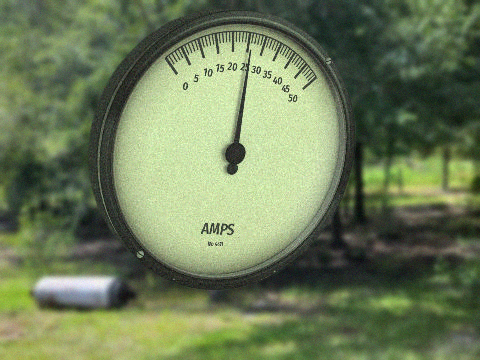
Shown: value=25 unit=A
